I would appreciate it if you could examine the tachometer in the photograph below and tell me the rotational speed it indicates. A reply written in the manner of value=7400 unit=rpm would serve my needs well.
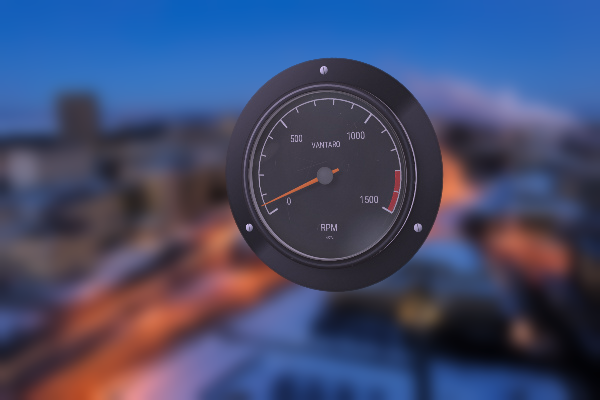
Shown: value=50 unit=rpm
